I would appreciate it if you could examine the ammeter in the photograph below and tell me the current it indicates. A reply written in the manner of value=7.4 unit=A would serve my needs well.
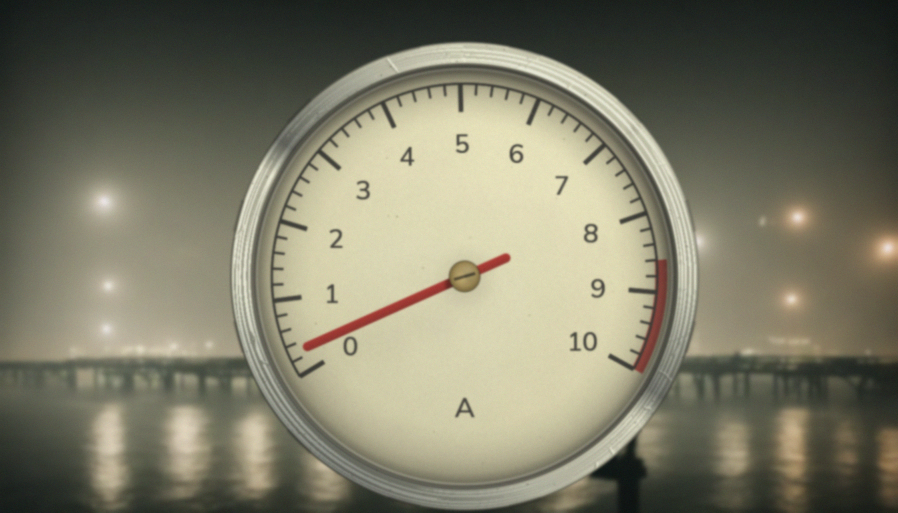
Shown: value=0.3 unit=A
